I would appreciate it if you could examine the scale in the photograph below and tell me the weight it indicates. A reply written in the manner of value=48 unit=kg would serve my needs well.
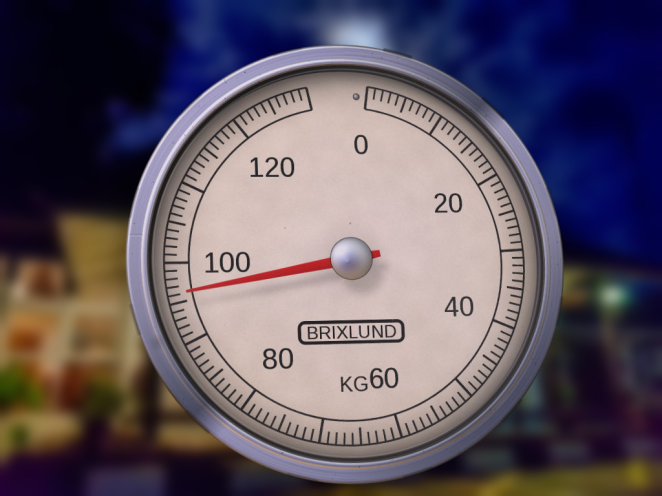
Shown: value=96 unit=kg
